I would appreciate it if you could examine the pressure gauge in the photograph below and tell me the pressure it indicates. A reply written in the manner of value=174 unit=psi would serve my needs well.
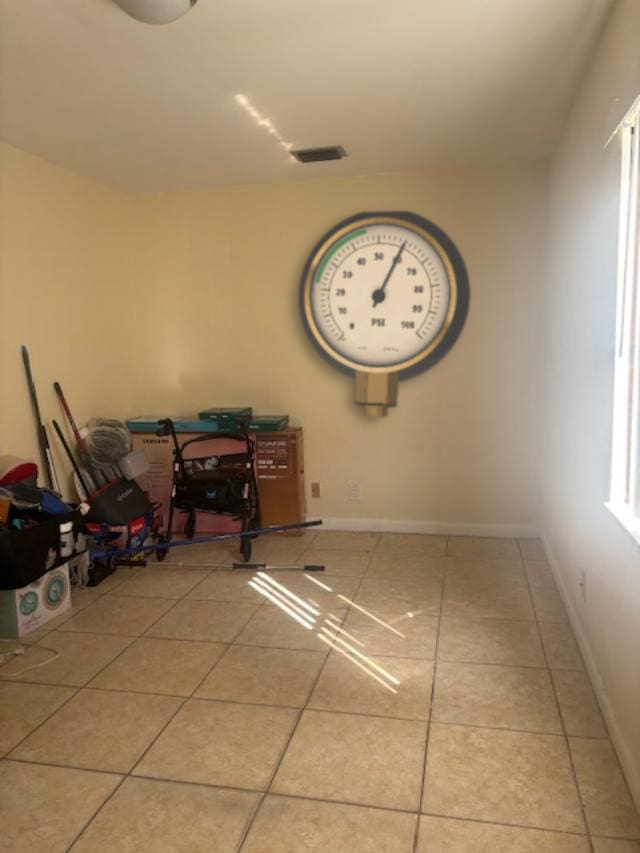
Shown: value=60 unit=psi
